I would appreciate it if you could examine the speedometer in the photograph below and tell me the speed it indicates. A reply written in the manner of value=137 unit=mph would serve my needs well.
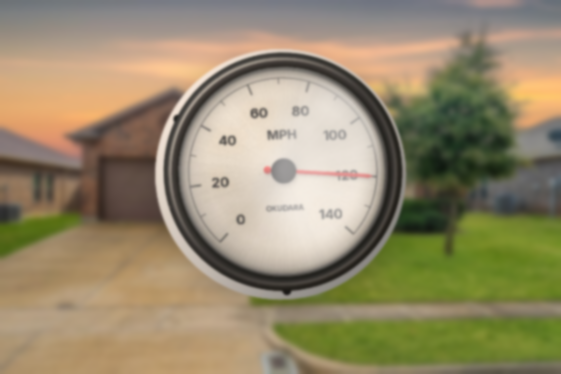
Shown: value=120 unit=mph
